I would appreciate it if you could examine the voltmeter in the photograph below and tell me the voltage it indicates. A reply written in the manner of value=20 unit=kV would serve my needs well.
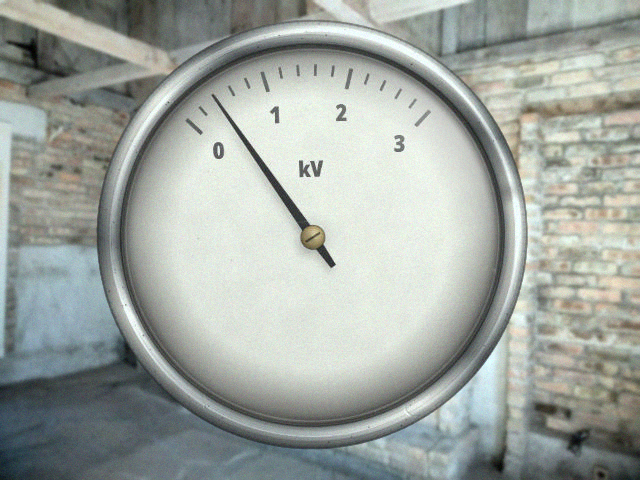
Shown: value=0.4 unit=kV
